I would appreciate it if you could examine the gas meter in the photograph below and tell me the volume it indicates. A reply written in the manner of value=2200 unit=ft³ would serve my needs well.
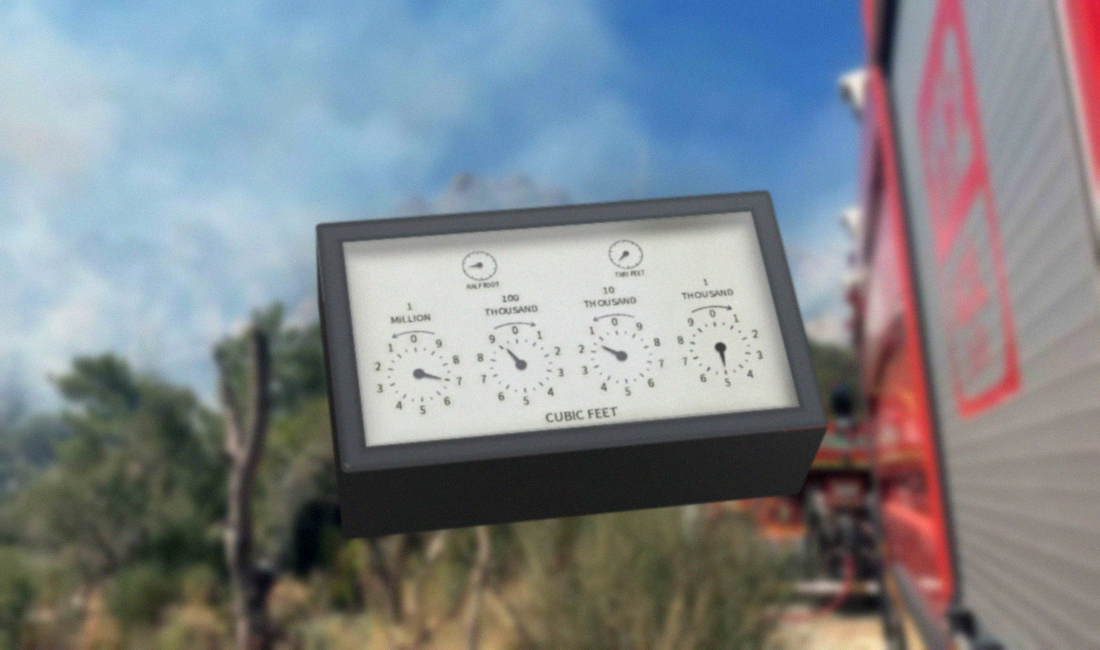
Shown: value=691500 unit=ft³
